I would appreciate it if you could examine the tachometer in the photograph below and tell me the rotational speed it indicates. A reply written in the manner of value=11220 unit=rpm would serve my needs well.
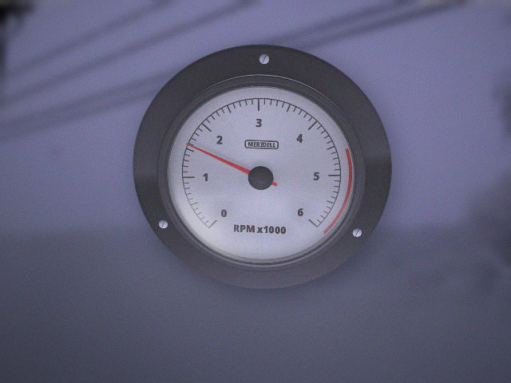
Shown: value=1600 unit=rpm
